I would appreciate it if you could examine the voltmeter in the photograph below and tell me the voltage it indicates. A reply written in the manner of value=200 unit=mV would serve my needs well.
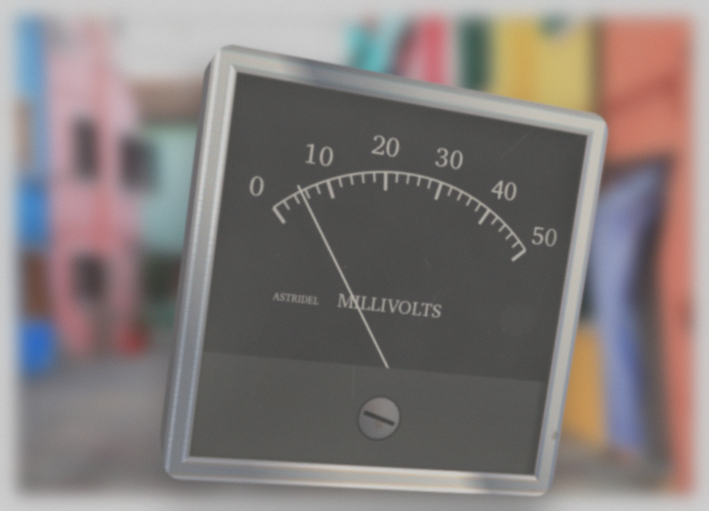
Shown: value=5 unit=mV
